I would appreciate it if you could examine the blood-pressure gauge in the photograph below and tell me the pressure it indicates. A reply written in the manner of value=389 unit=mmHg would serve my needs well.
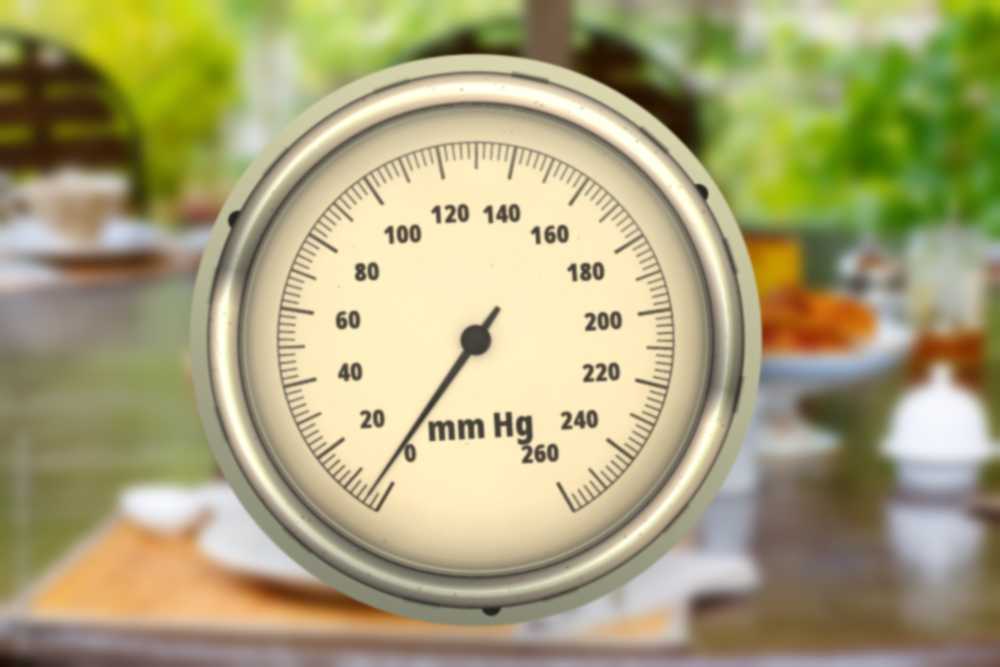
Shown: value=4 unit=mmHg
